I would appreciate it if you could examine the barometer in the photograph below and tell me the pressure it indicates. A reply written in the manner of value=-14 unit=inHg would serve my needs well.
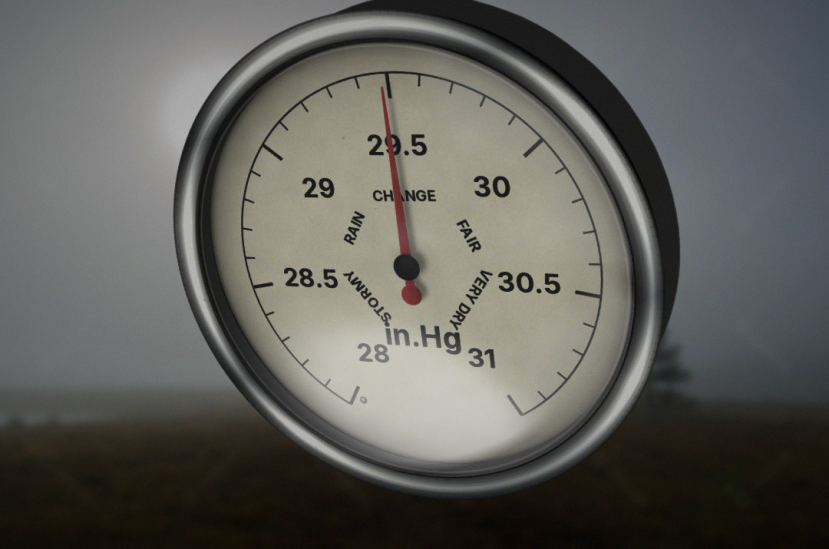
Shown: value=29.5 unit=inHg
